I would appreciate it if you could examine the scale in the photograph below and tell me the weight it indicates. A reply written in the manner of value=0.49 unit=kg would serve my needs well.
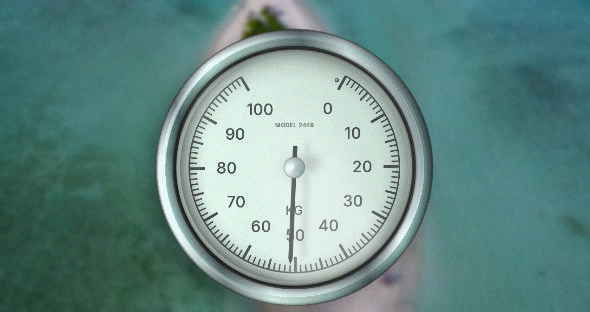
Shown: value=51 unit=kg
